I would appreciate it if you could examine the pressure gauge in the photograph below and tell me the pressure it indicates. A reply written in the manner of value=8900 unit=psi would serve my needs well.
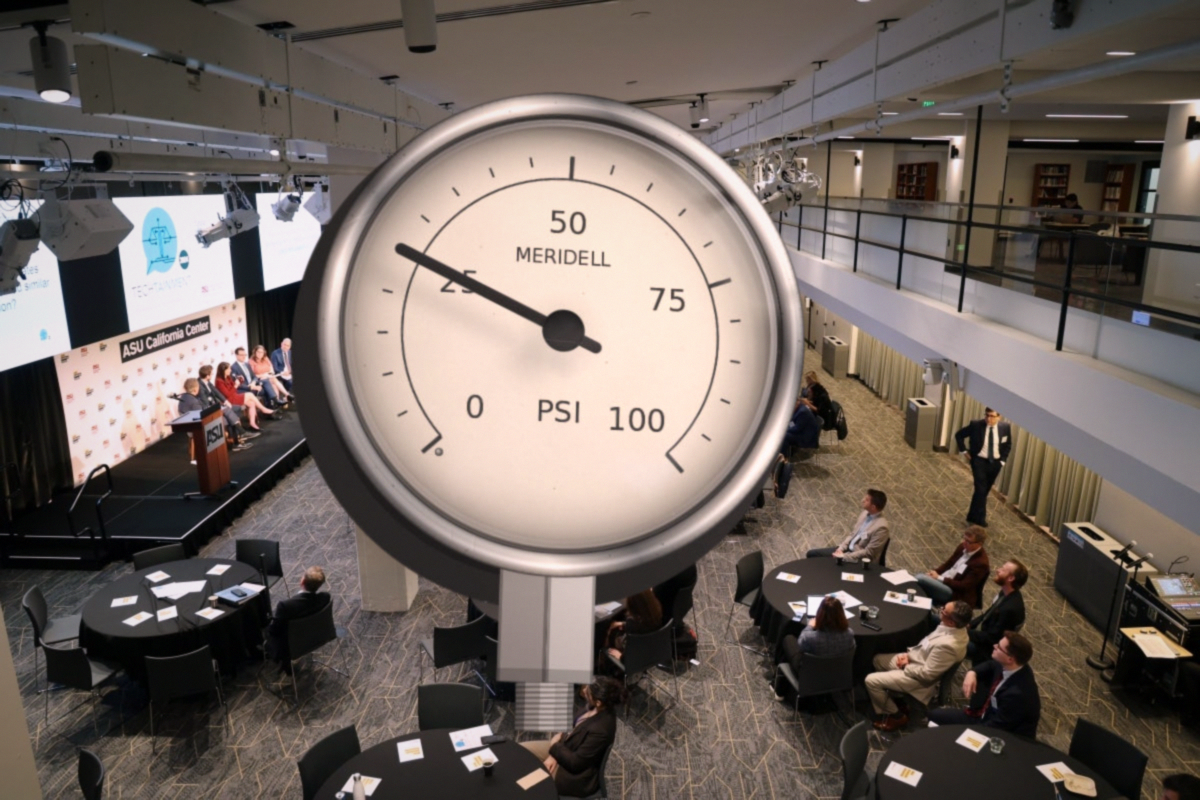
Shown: value=25 unit=psi
